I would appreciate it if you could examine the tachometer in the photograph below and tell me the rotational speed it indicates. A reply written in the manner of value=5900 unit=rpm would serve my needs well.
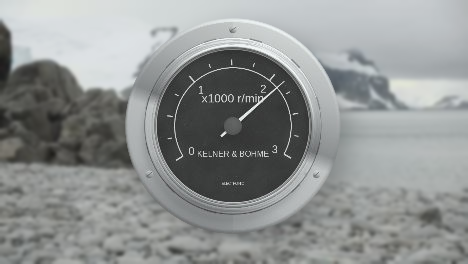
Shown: value=2125 unit=rpm
